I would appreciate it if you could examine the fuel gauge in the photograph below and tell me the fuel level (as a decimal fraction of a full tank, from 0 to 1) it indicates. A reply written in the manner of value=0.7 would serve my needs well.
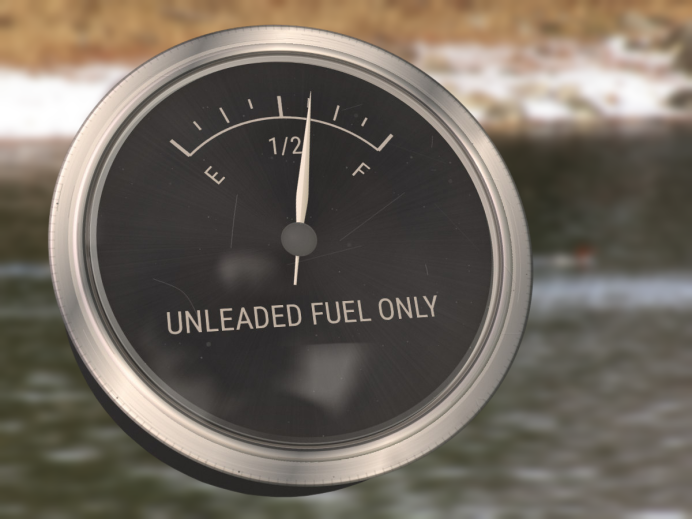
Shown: value=0.625
